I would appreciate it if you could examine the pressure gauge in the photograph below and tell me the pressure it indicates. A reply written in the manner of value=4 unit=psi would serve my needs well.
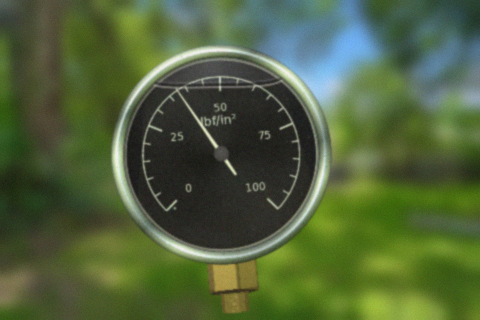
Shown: value=37.5 unit=psi
